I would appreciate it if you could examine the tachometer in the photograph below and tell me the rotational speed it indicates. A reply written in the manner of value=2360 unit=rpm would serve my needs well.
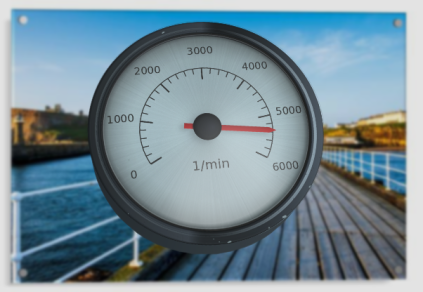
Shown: value=5400 unit=rpm
